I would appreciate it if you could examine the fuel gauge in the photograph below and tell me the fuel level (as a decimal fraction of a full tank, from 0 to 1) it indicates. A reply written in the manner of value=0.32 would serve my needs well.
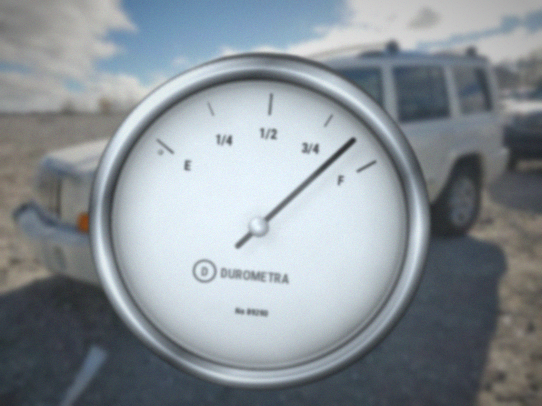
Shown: value=0.875
